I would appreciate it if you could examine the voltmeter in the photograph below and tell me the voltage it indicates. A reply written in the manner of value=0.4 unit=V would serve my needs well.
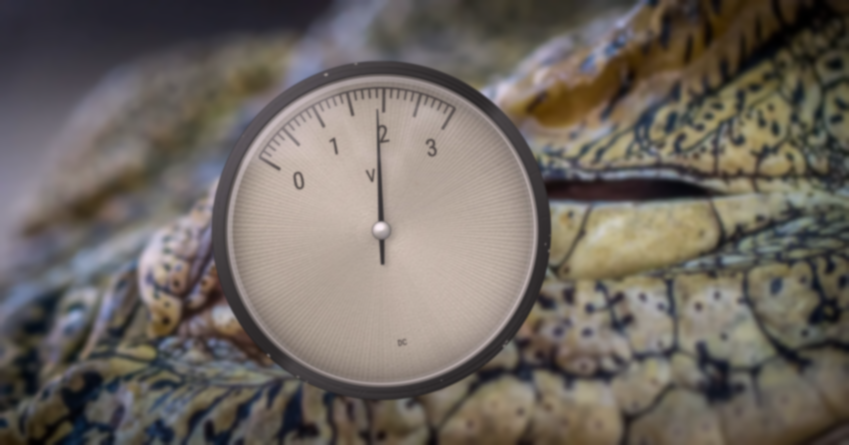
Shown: value=1.9 unit=V
